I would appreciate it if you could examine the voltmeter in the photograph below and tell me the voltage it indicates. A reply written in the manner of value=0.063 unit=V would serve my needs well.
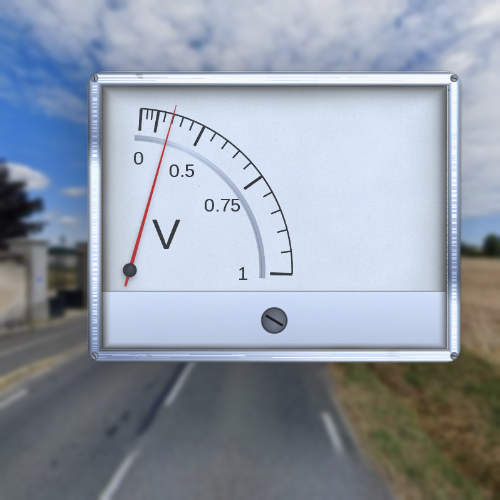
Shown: value=0.35 unit=V
